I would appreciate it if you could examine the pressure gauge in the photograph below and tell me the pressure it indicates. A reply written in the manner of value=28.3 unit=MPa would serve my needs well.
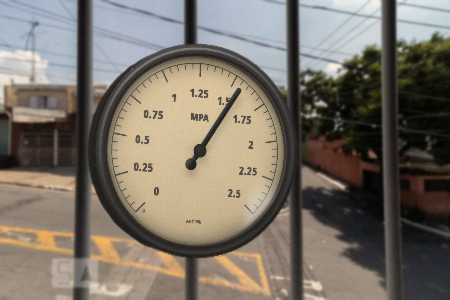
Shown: value=1.55 unit=MPa
